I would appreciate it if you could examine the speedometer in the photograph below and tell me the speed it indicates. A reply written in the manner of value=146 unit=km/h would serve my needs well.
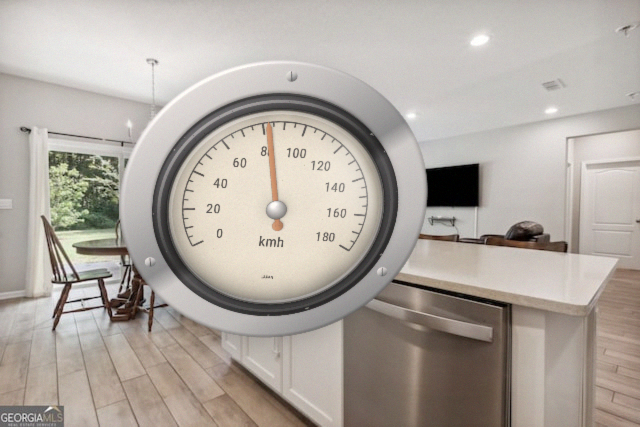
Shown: value=82.5 unit=km/h
